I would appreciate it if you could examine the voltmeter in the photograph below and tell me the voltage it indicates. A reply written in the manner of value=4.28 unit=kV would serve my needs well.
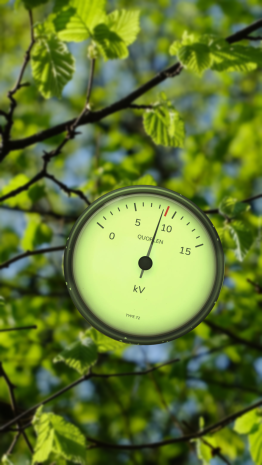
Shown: value=8.5 unit=kV
